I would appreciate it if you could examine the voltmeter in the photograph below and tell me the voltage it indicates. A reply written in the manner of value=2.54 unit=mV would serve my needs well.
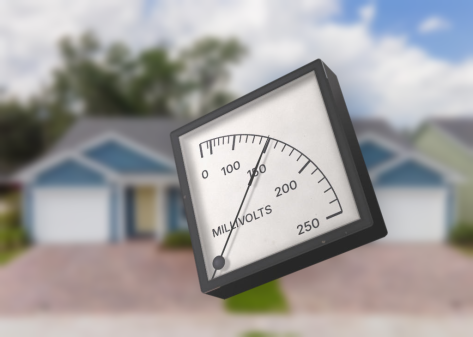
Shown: value=150 unit=mV
